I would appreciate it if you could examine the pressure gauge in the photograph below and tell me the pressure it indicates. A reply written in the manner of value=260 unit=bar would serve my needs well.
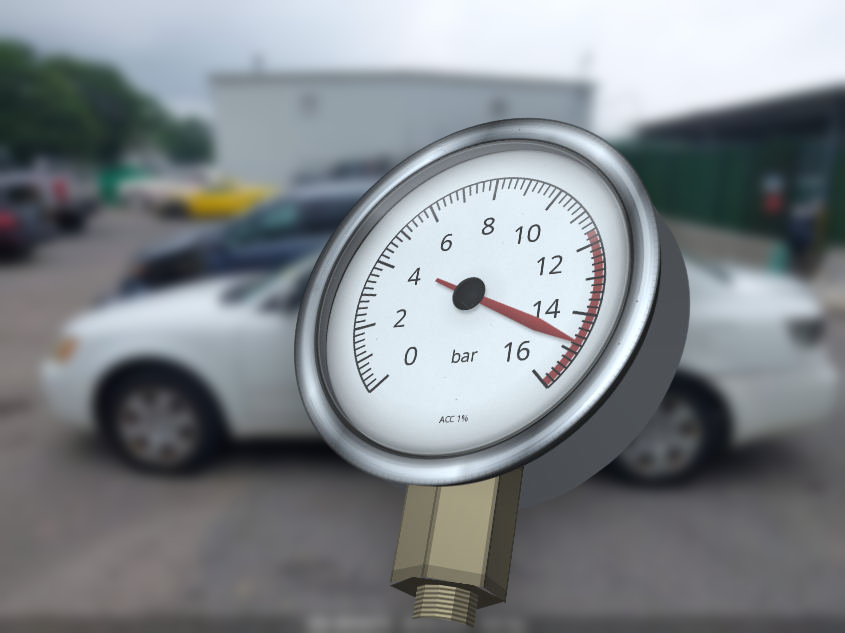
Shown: value=14.8 unit=bar
